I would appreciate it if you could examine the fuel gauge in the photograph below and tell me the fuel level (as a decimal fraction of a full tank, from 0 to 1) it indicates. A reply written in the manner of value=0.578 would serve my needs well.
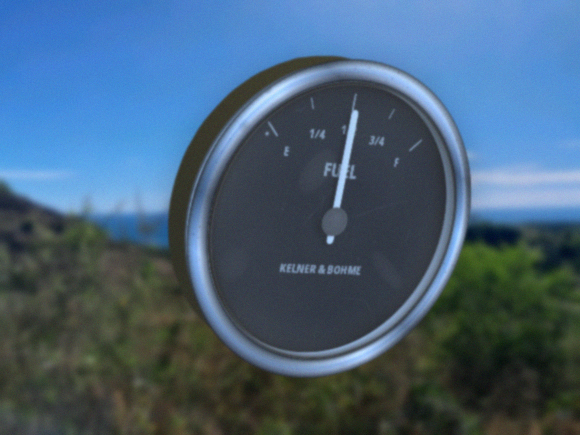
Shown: value=0.5
